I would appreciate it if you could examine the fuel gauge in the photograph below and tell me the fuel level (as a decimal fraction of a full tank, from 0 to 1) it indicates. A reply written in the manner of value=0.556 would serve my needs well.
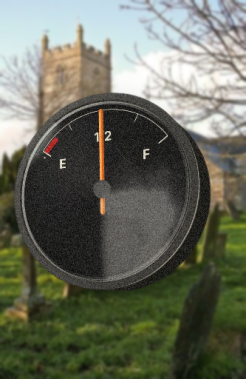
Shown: value=0.5
